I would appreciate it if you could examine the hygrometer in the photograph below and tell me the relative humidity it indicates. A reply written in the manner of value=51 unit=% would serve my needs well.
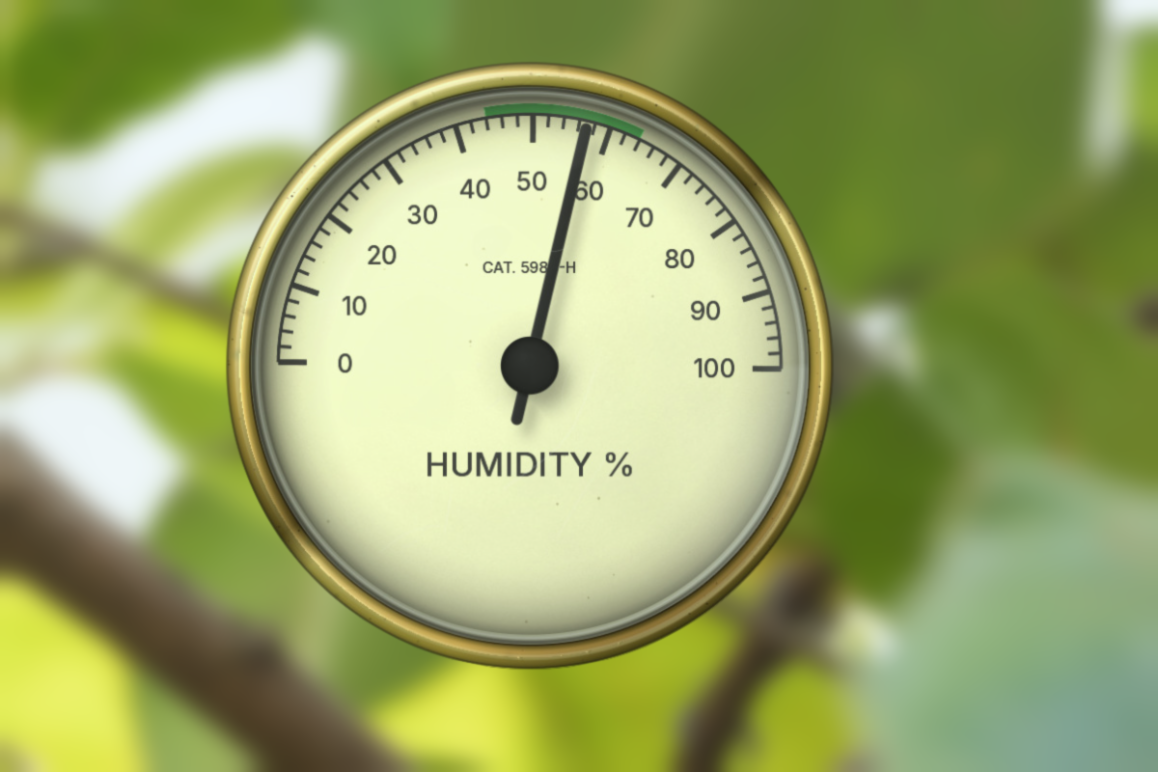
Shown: value=57 unit=%
